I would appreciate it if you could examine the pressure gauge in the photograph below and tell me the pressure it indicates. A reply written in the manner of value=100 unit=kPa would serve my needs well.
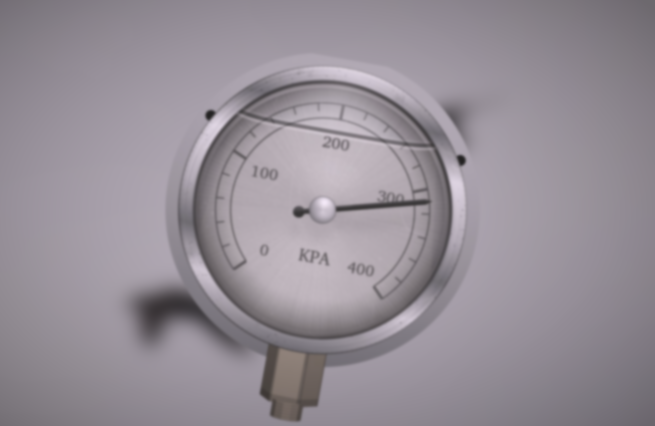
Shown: value=310 unit=kPa
